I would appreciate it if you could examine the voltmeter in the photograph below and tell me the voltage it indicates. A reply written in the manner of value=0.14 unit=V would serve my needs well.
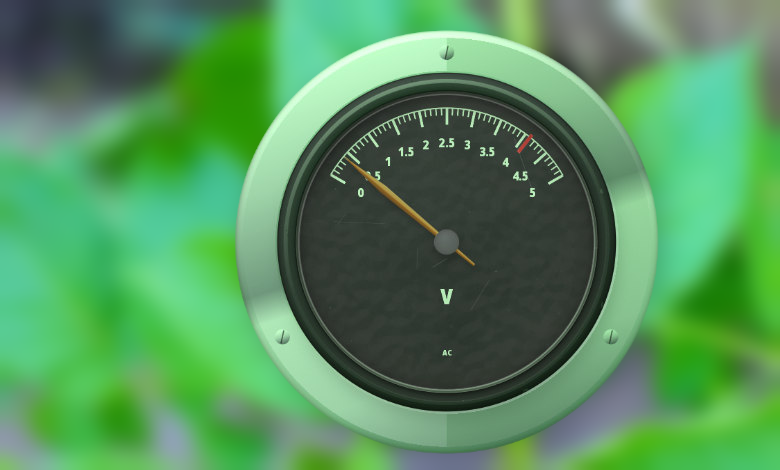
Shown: value=0.4 unit=V
